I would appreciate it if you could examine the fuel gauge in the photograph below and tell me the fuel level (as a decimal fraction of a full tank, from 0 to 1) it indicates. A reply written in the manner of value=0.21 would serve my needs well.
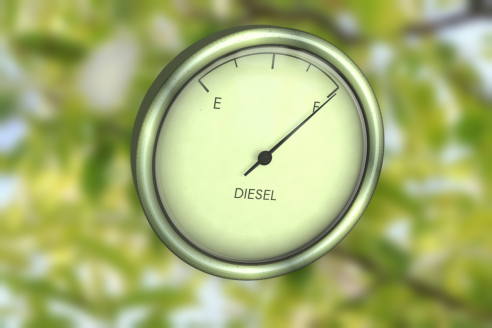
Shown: value=1
